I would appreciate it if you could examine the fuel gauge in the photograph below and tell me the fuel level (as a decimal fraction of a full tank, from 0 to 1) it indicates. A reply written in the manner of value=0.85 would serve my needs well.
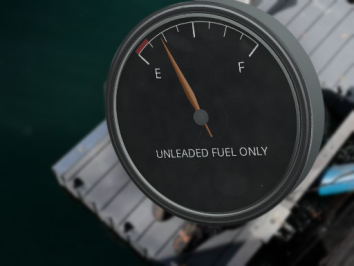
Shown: value=0.25
